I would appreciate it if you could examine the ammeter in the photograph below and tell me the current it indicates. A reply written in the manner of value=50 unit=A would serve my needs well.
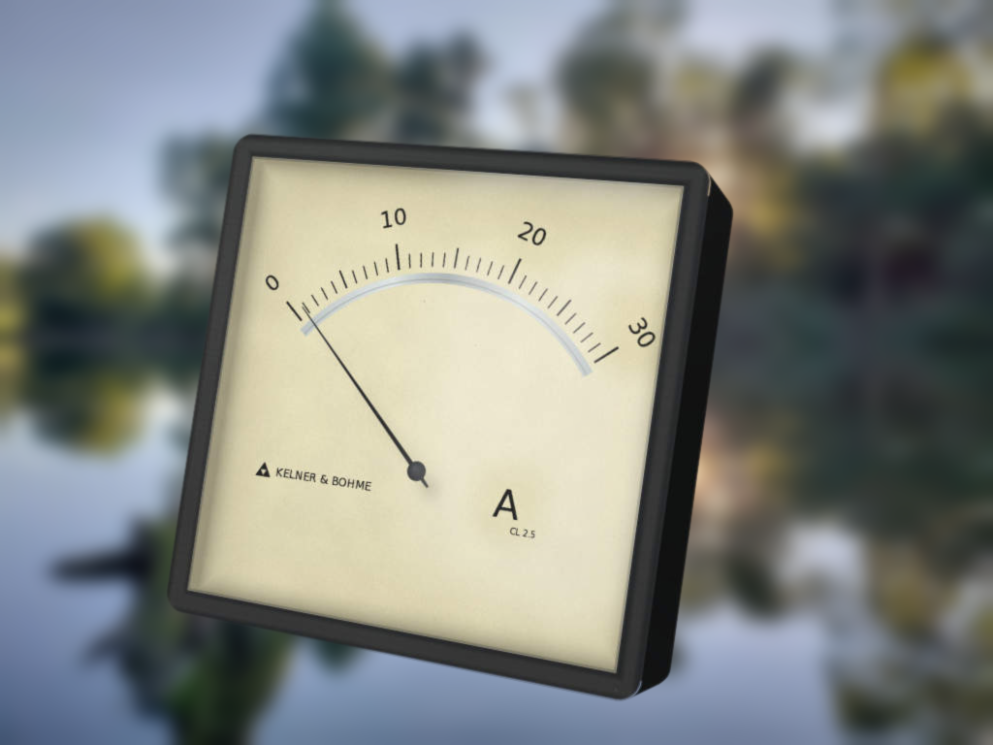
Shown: value=1 unit=A
